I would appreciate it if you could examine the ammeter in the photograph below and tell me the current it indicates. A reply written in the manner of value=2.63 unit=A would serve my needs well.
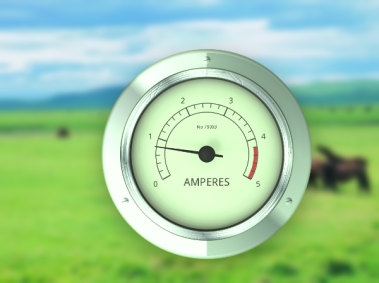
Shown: value=0.8 unit=A
